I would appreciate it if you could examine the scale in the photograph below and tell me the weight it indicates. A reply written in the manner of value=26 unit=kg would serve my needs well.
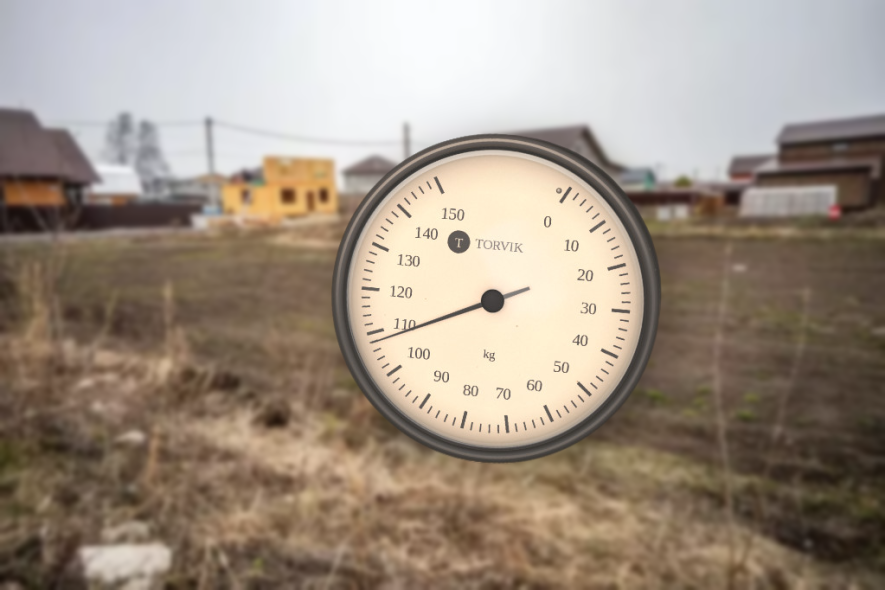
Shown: value=108 unit=kg
